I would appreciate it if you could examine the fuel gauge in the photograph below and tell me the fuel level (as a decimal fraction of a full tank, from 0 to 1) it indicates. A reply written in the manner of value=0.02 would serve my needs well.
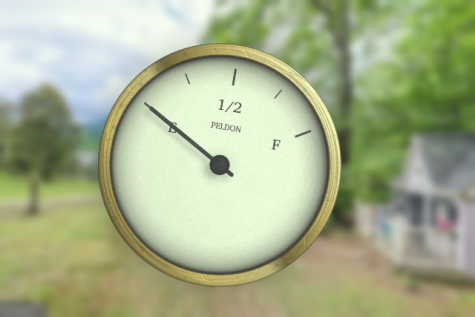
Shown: value=0
